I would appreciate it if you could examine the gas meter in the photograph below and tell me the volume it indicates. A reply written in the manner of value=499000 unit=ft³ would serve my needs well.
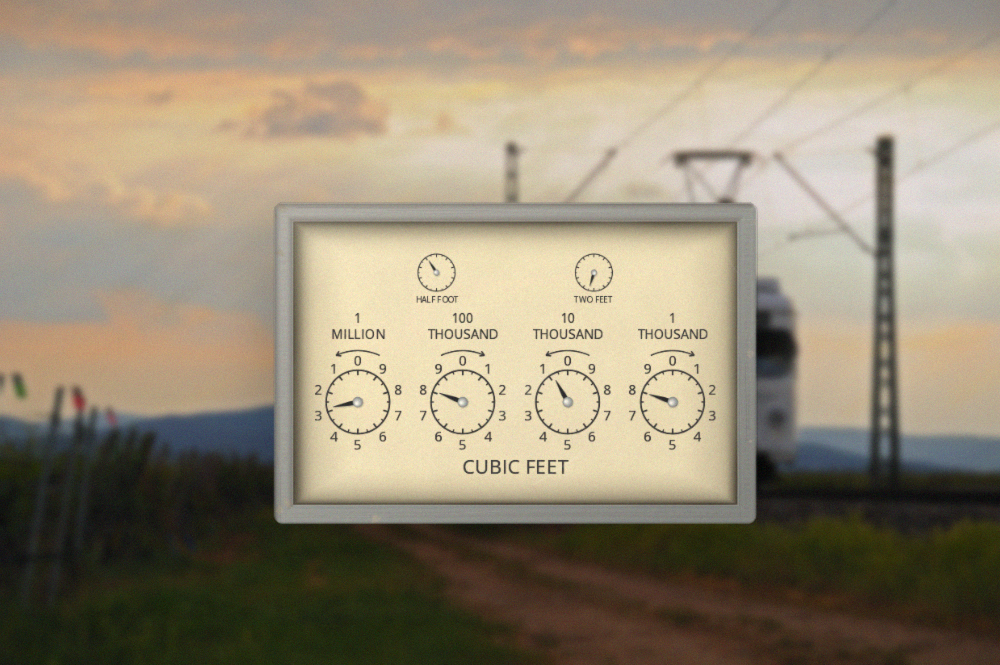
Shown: value=280800 unit=ft³
